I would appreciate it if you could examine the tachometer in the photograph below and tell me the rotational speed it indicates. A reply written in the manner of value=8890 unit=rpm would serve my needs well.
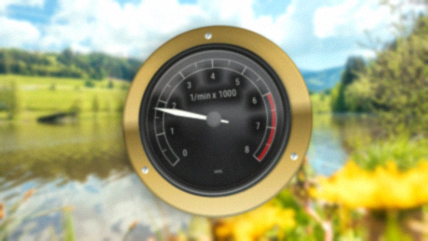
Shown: value=1750 unit=rpm
